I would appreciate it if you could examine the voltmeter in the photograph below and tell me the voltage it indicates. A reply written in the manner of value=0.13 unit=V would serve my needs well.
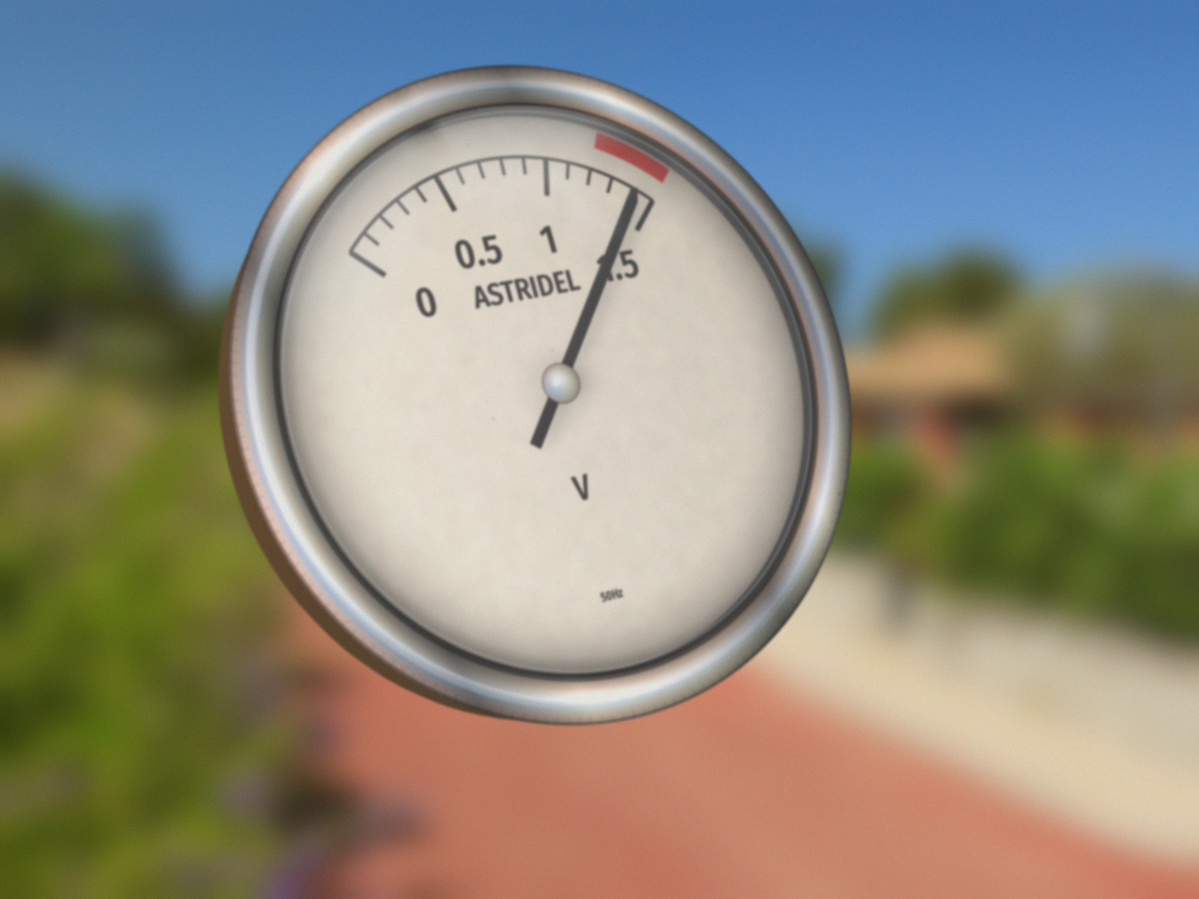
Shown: value=1.4 unit=V
